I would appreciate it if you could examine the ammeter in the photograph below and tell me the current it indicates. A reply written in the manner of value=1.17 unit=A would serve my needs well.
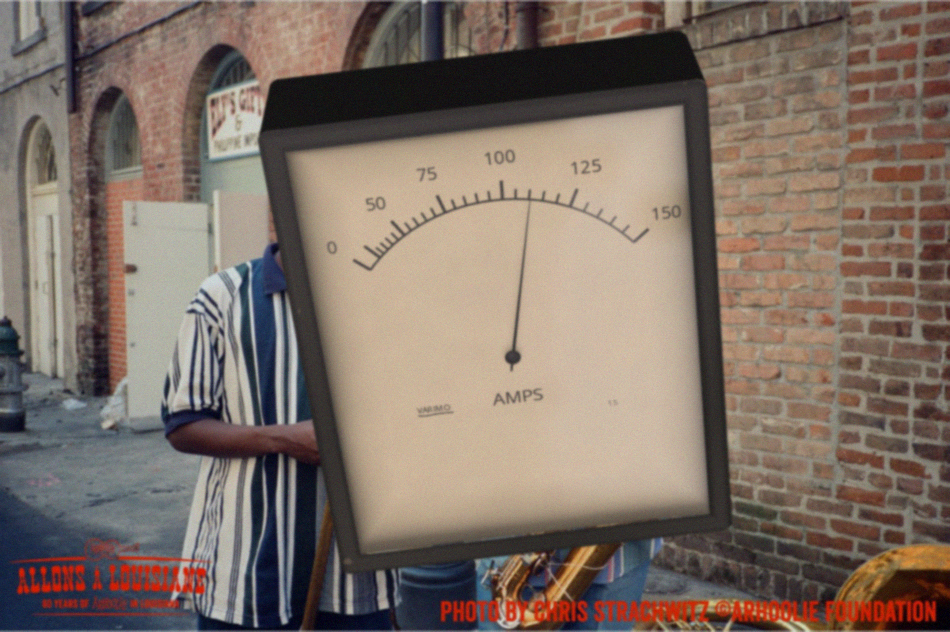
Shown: value=110 unit=A
